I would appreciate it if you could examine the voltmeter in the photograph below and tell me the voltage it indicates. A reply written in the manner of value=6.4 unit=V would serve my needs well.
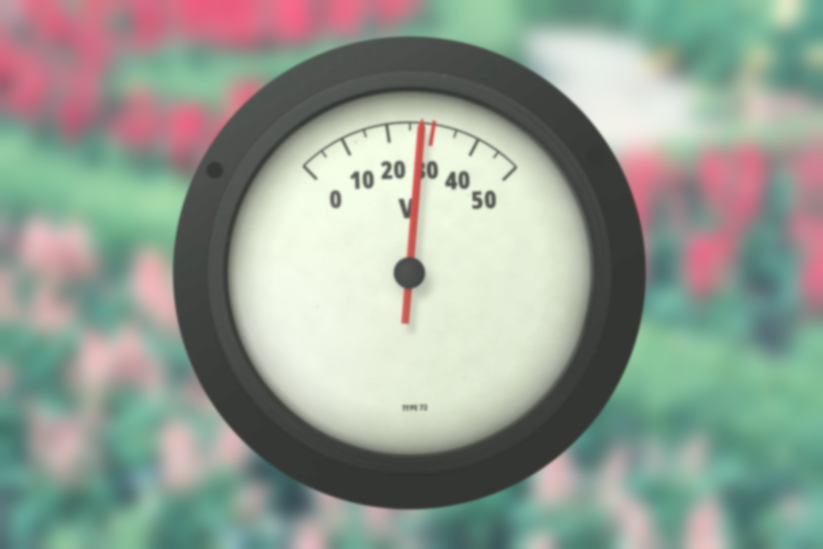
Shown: value=27.5 unit=V
